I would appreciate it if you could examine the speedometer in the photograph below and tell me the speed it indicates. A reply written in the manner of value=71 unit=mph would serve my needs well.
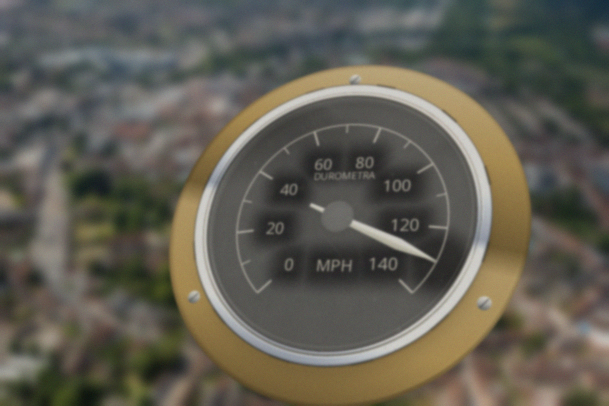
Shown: value=130 unit=mph
